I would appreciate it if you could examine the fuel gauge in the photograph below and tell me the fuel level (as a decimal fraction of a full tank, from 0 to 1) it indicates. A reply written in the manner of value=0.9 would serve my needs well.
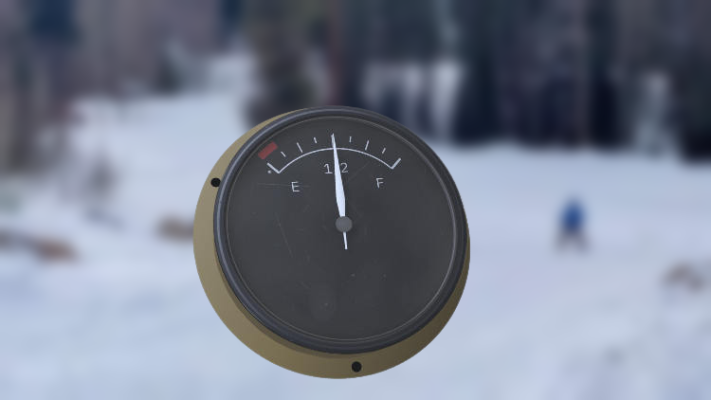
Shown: value=0.5
